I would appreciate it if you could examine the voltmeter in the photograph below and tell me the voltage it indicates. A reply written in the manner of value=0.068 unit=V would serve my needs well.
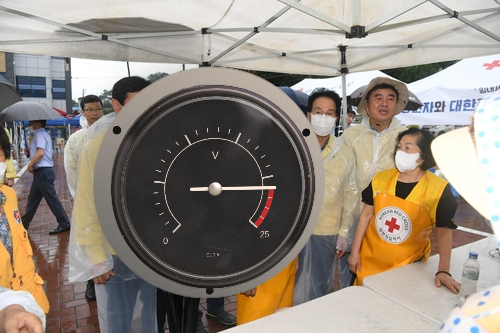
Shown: value=21 unit=V
